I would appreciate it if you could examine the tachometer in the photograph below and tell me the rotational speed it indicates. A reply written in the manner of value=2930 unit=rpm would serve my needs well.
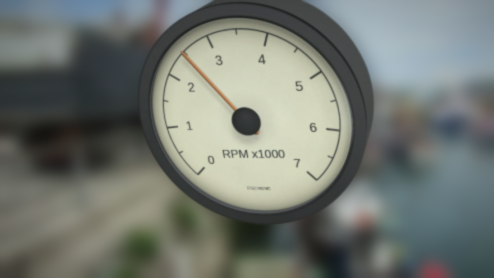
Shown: value=2500 unit=rpm
